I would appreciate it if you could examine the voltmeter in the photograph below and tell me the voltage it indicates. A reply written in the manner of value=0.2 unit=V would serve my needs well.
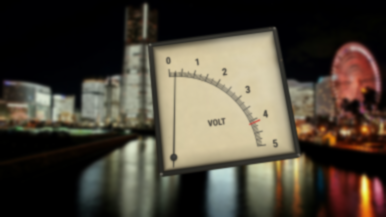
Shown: value=0.25 unit=V
